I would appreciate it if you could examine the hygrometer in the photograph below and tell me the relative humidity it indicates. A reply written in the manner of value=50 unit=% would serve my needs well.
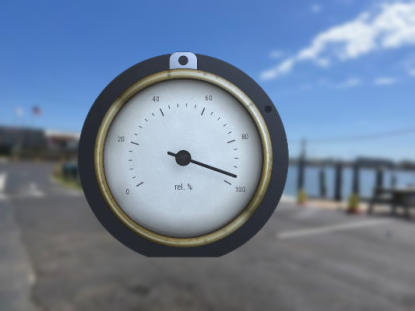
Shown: value=96 unit=%
